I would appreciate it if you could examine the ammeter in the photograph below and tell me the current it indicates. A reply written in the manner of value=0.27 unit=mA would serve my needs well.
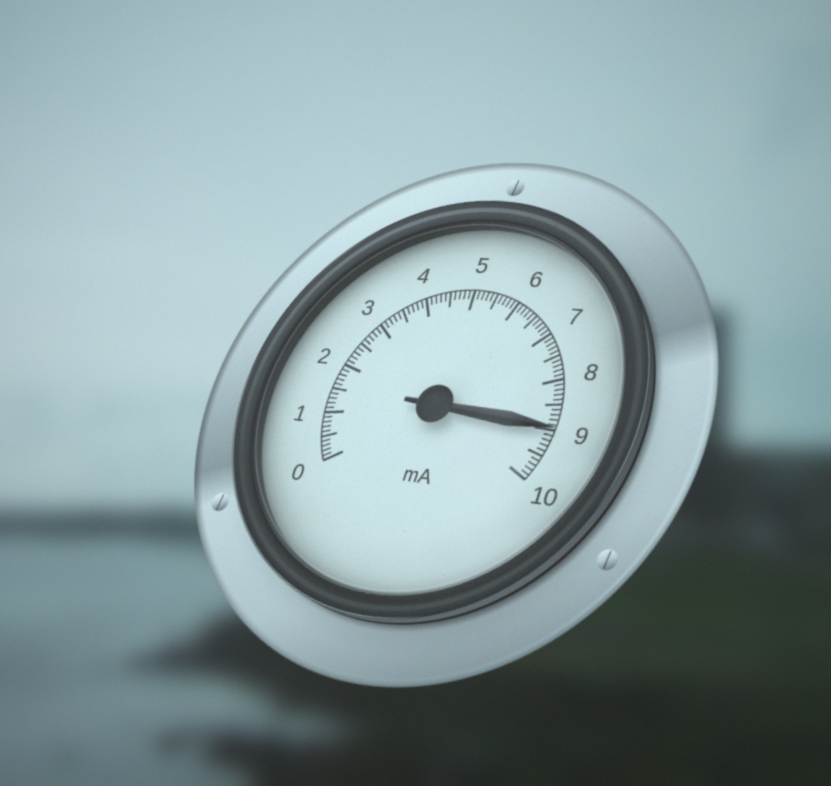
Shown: value=9 unit=mA
